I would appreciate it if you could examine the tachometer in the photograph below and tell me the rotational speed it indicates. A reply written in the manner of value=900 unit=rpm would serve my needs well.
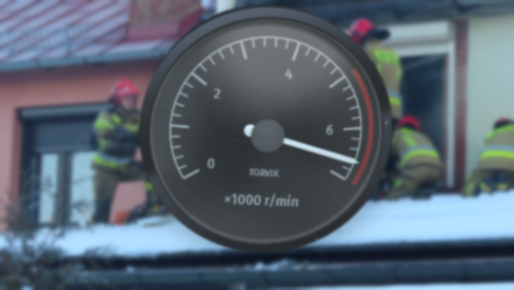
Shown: value=6600 unit=rpm
